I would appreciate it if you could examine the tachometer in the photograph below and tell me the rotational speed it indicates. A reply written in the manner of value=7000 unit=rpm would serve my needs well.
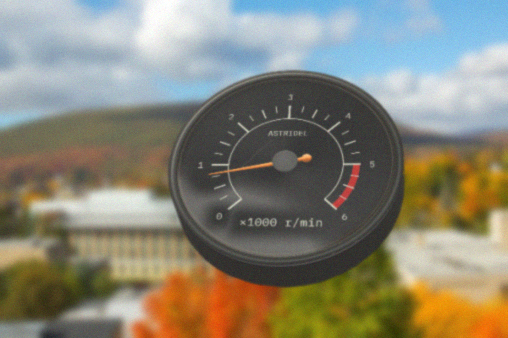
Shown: value=750 unit=rpm
